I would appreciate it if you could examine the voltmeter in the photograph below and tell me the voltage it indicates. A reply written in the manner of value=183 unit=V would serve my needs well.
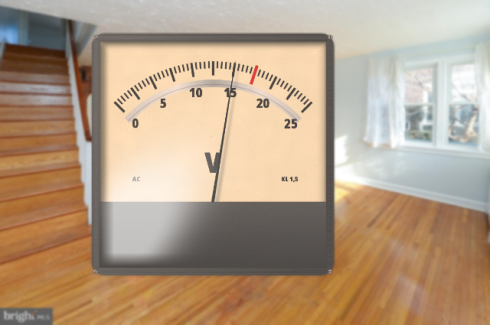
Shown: value=15 unit=V
